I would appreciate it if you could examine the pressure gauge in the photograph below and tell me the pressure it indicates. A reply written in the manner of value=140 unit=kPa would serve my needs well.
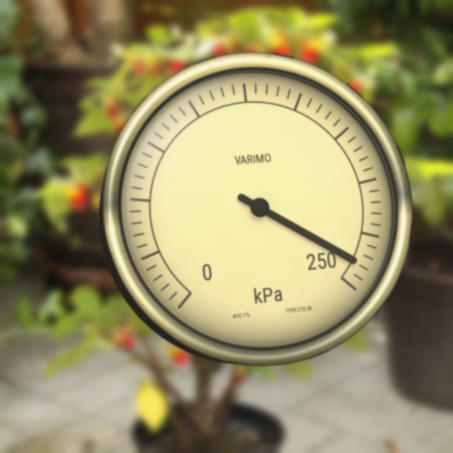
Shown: value=240 unit=kPa
